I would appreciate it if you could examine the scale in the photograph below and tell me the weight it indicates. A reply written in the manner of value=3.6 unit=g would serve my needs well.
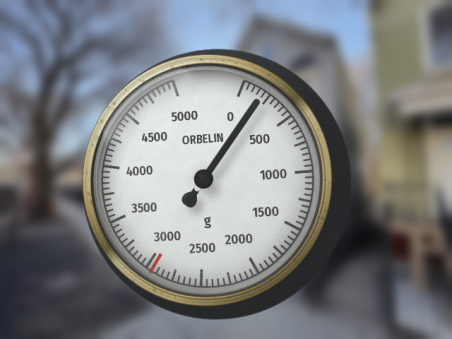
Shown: value=200 unit=g
